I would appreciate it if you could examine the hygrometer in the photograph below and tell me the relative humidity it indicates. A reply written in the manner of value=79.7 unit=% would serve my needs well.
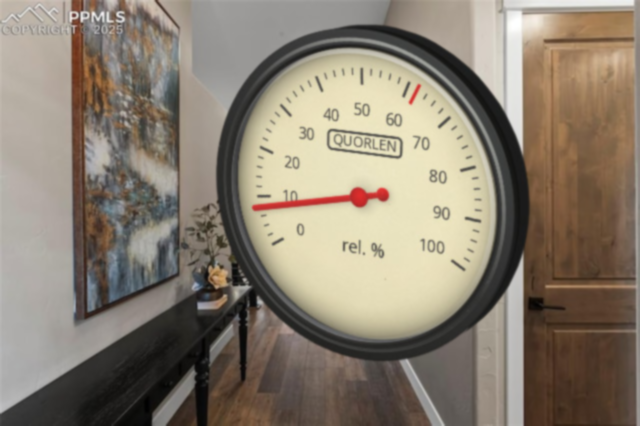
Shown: value=8 unit=%
